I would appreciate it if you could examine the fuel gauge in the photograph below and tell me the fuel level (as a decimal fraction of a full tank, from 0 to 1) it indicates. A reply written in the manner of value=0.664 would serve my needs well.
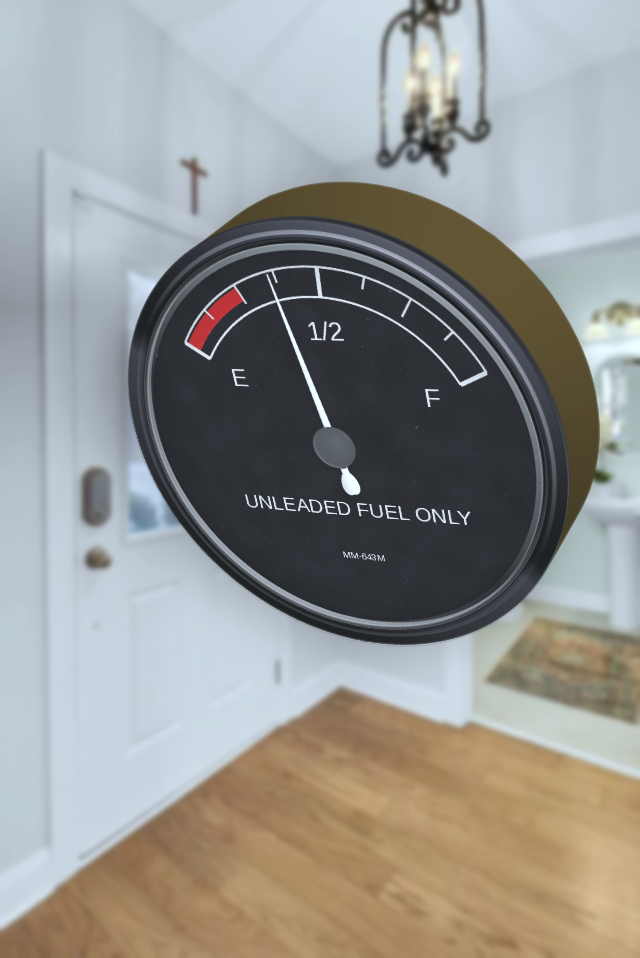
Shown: value=0.375
